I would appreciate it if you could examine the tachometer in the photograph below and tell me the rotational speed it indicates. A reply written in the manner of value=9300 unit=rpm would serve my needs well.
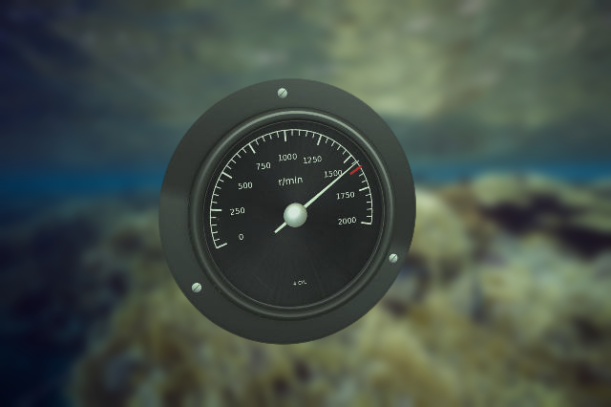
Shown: value=1550 unit=rpm
